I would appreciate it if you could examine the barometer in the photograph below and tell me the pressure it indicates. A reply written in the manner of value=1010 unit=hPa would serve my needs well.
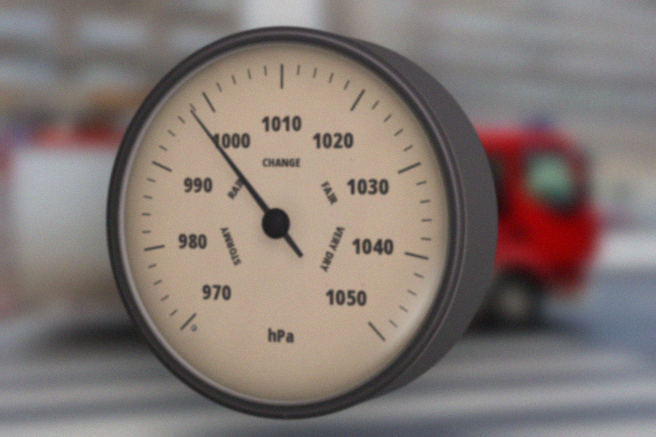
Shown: value=998 unit=hPa
